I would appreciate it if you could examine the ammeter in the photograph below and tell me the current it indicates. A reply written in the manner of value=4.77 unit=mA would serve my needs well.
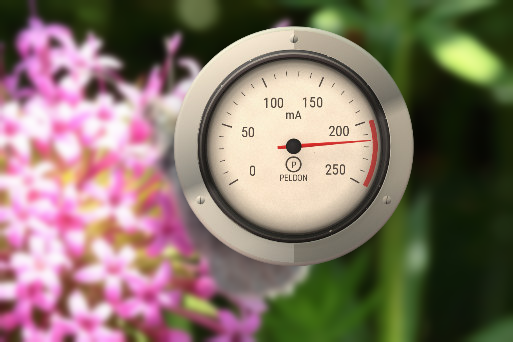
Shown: value=215 unit=mA
